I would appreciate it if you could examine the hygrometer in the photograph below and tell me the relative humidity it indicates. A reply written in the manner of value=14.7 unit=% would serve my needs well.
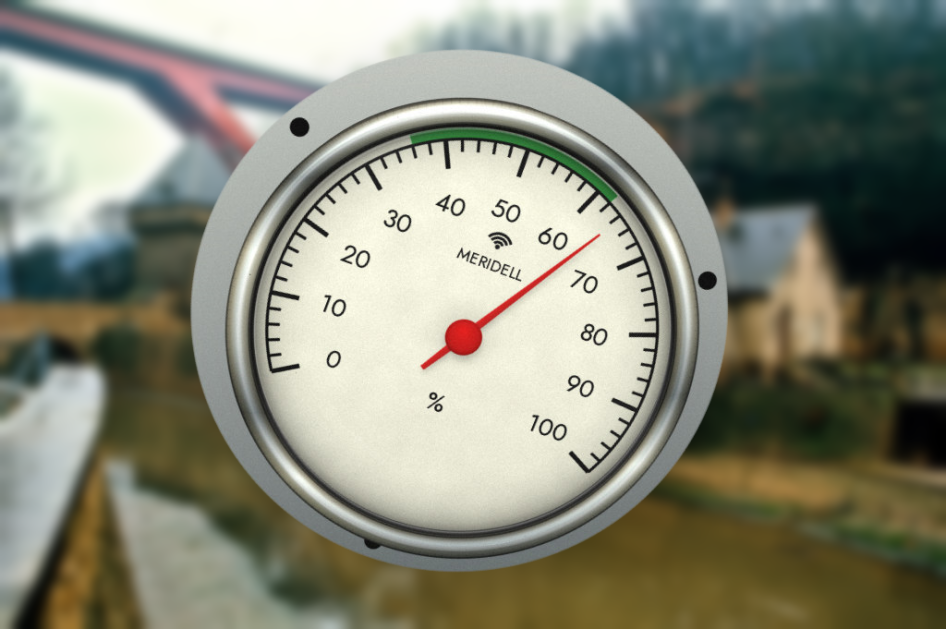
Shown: value=64 unit=%
